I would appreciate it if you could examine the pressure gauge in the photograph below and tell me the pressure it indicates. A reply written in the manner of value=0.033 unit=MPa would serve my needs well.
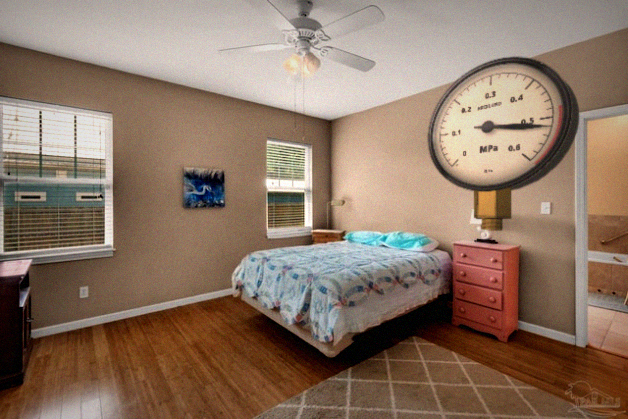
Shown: value=0.52 unit=MPa
